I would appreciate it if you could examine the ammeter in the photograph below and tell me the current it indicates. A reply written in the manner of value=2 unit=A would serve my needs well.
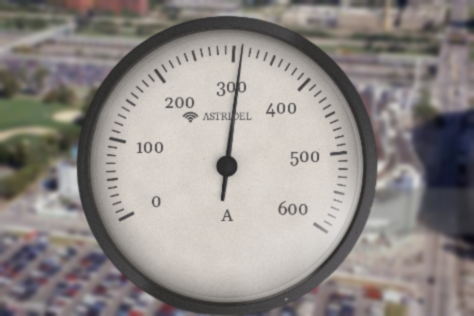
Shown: value=310 unit=A
